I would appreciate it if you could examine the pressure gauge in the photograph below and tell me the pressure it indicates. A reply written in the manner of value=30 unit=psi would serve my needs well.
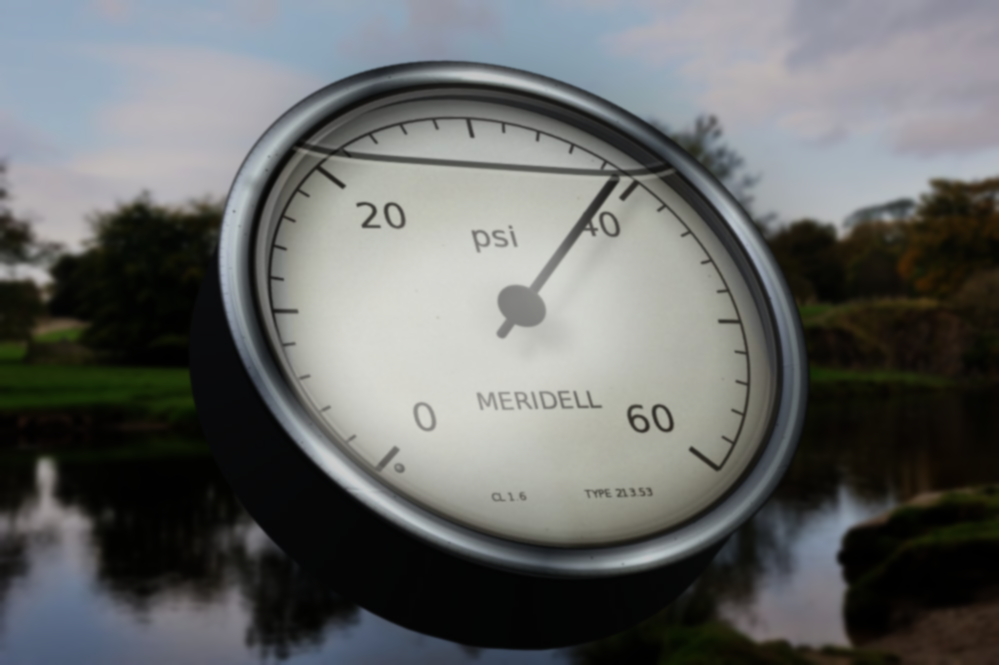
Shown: value=39 unit=psi
